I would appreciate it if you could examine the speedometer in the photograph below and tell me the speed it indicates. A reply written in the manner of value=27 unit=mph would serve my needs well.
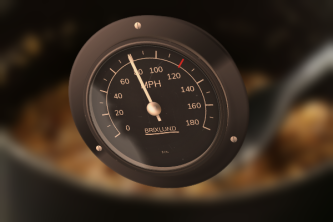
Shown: value=80 unit=mph
